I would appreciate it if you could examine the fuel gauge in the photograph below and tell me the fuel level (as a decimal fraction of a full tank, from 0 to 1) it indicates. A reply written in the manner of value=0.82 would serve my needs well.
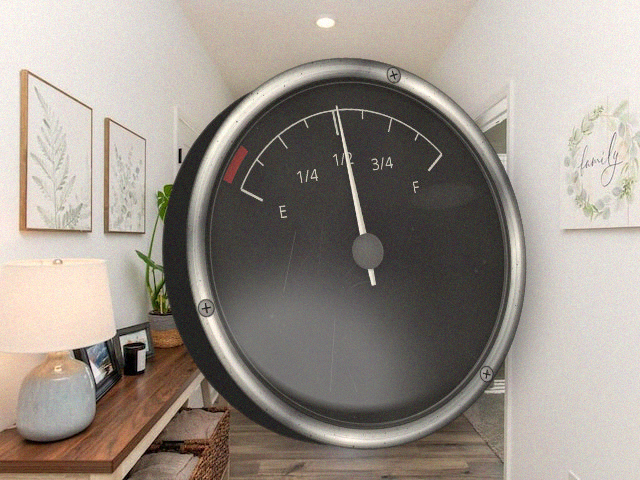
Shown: value=0.5
